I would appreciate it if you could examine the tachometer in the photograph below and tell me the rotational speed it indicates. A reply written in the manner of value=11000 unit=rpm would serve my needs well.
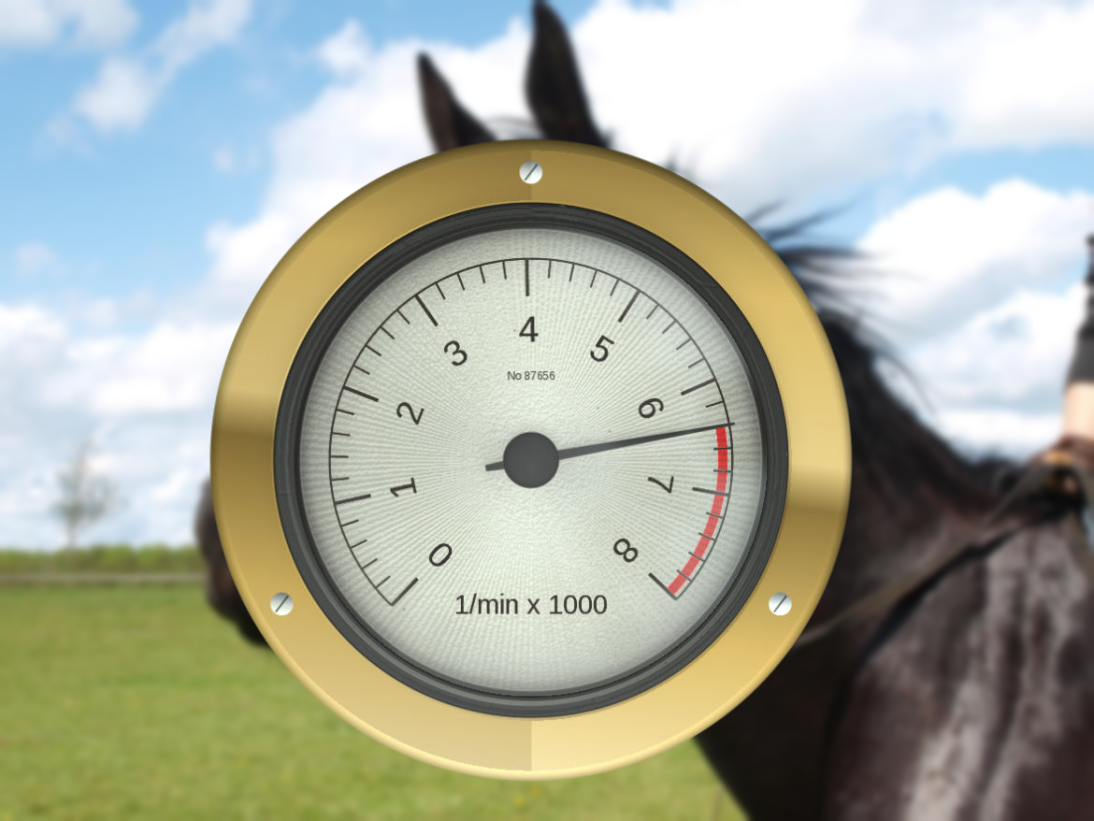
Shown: value=6400 unit=rpm
